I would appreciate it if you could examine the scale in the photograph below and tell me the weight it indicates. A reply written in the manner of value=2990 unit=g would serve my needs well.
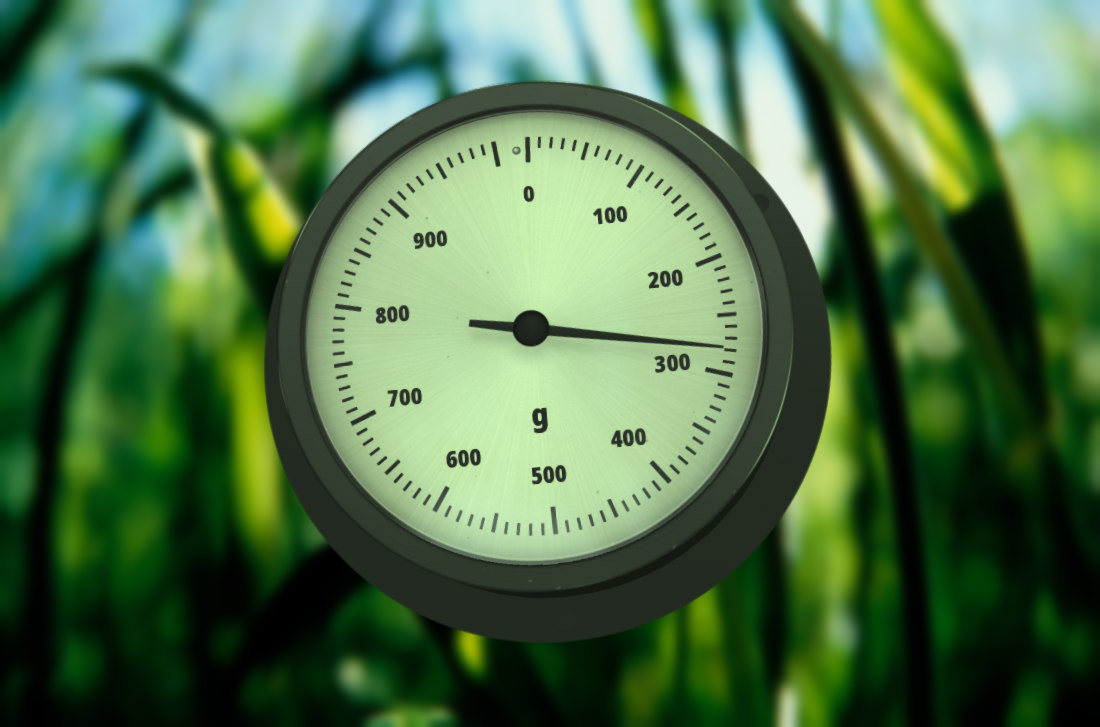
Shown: value=280 unit=g
